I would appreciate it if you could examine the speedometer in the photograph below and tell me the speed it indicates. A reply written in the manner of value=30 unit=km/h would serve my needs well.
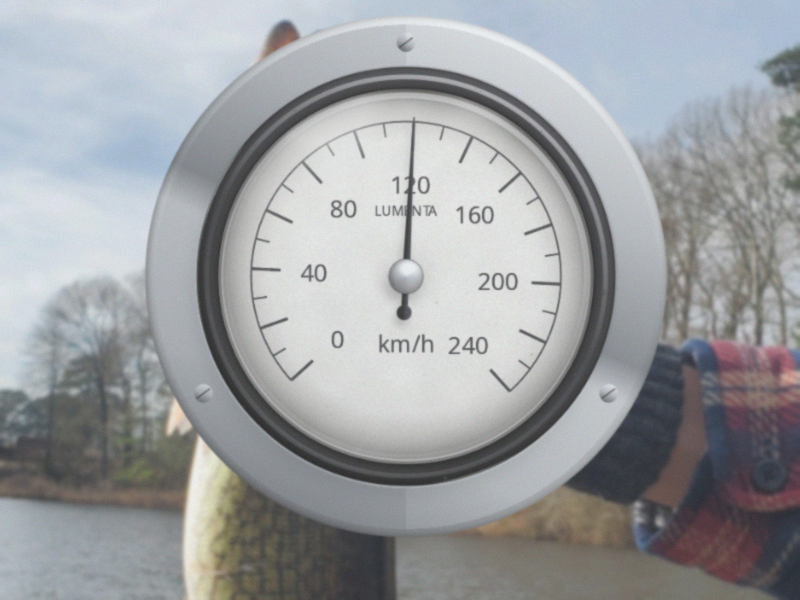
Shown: value=120 unit=km/h
